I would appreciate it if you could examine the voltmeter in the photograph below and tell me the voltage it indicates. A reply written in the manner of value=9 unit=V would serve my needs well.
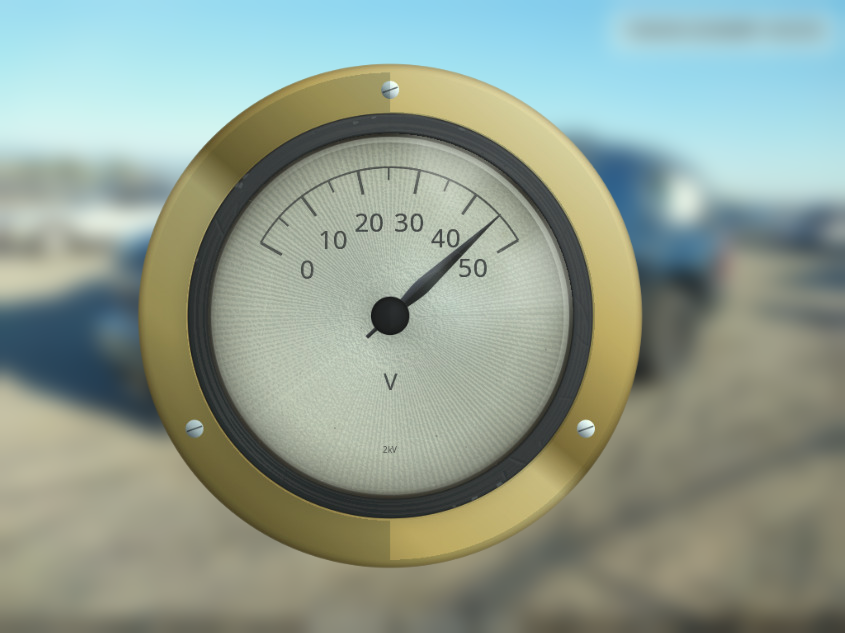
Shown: value=45 unit=V
